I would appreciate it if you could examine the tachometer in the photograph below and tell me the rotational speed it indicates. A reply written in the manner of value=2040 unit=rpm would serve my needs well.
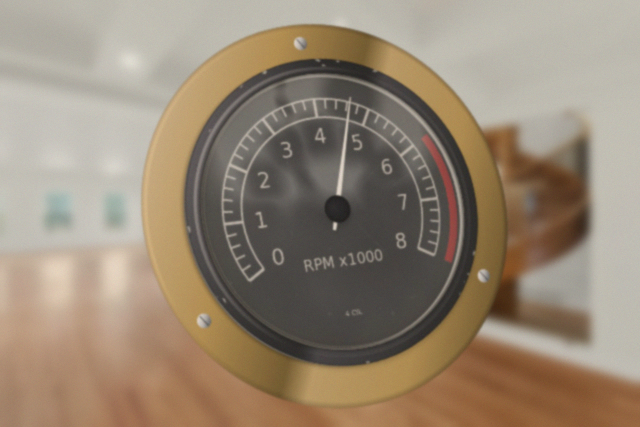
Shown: value=4600 unit=rpm
